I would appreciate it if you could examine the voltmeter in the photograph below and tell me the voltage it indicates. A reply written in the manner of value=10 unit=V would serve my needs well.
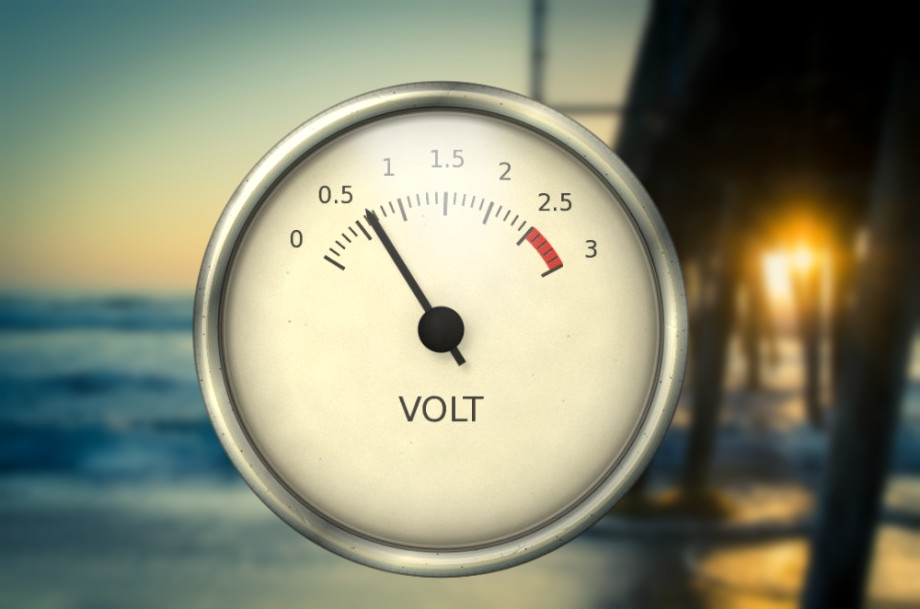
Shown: value=0.65 unit=V
